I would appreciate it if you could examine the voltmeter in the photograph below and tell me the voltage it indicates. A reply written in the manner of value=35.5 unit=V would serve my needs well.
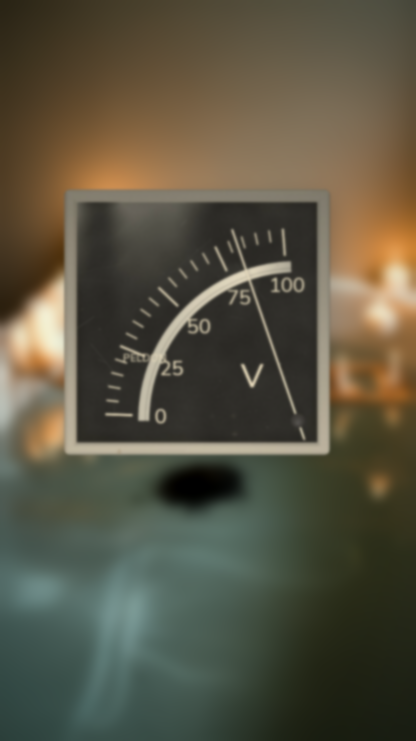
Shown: value=82.5 unit=V
